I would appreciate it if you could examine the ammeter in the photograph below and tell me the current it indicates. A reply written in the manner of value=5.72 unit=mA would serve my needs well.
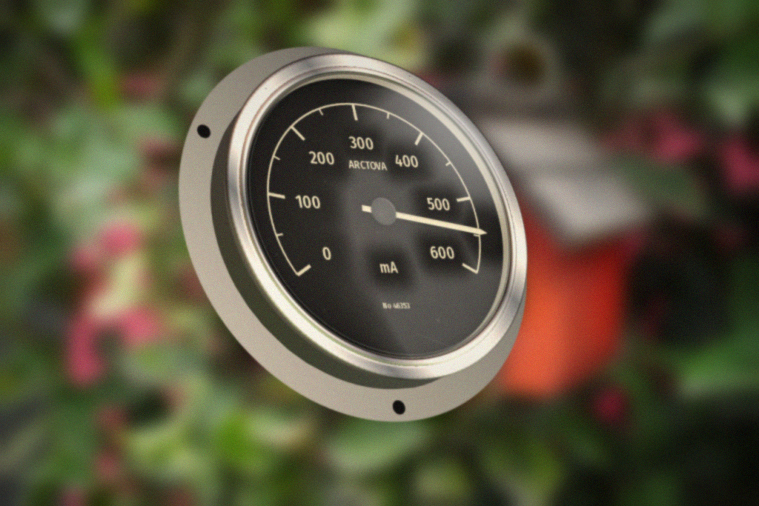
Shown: value=550 unit=mA
